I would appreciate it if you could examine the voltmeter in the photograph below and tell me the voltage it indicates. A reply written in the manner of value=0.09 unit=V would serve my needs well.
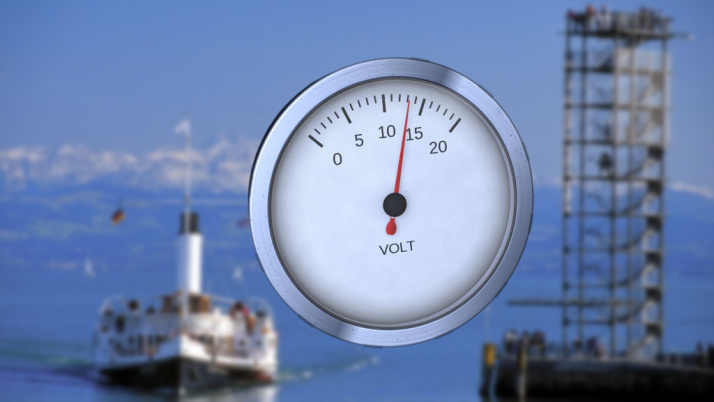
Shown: value=13 unit=V
